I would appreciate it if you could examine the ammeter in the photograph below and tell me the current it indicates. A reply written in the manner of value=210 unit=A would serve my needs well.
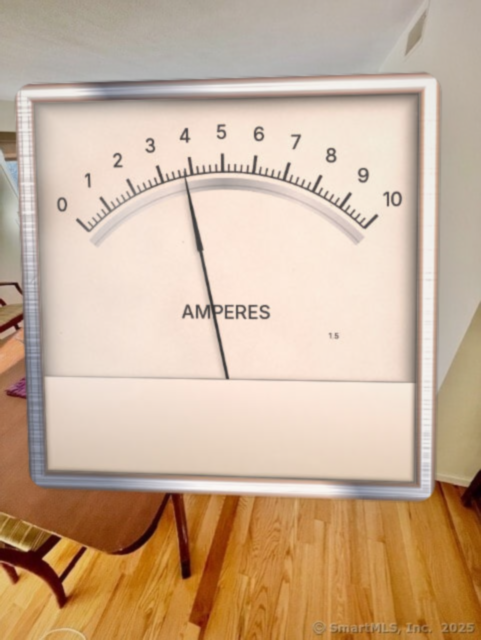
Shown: value=3.8 unit=A
